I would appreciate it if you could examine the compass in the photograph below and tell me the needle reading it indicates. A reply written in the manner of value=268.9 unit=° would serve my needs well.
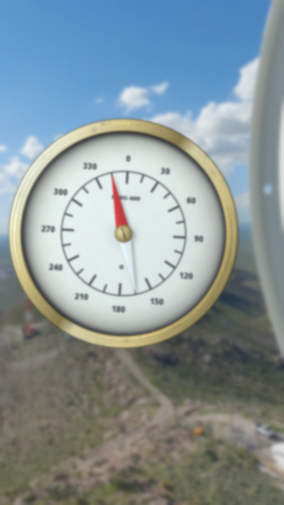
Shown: value=345 unit=°
